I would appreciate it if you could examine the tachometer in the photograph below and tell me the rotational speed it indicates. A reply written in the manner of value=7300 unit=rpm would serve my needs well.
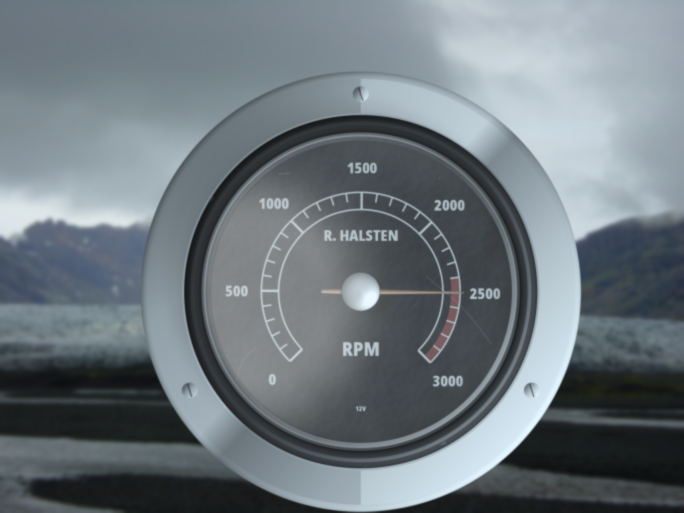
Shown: value=2500 unit=rpm
